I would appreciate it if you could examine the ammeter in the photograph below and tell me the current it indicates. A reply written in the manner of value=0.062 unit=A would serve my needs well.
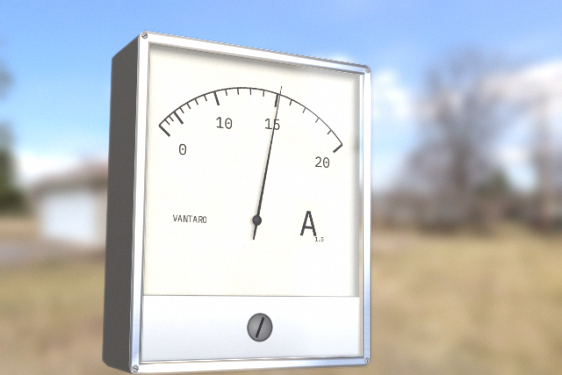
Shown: value=15 unit=A
